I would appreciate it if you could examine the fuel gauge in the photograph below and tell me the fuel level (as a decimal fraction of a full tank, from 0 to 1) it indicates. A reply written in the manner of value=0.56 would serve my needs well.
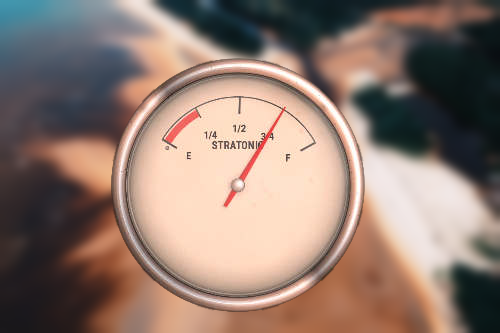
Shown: value=0.75
